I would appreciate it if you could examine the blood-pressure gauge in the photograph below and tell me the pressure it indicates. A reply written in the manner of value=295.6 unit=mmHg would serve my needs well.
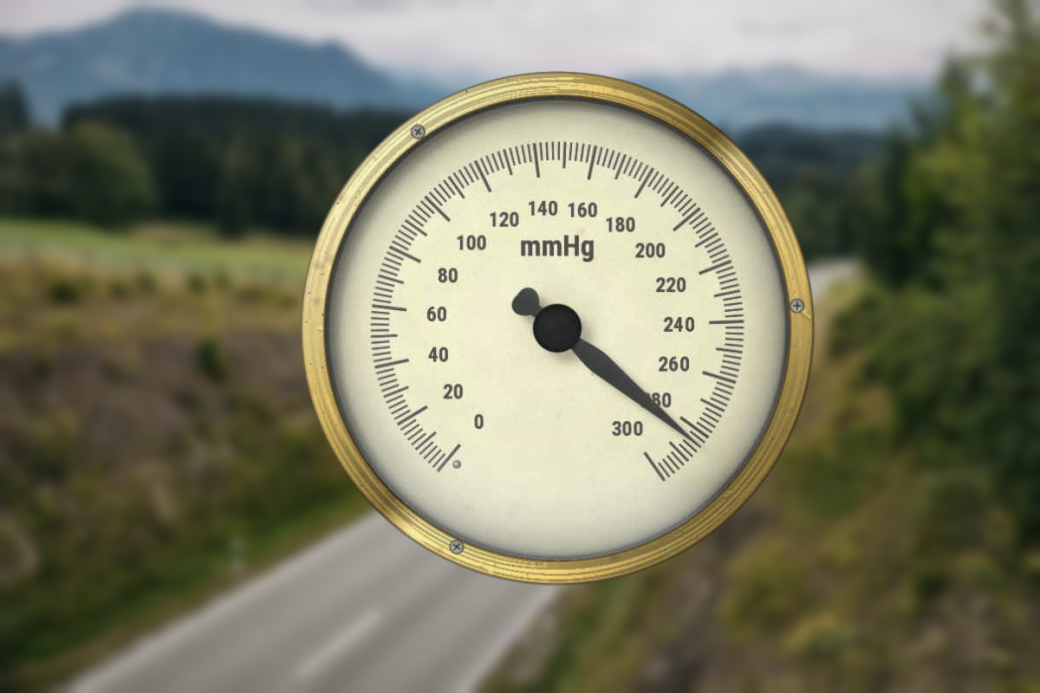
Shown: value=284 unit=mmHg
